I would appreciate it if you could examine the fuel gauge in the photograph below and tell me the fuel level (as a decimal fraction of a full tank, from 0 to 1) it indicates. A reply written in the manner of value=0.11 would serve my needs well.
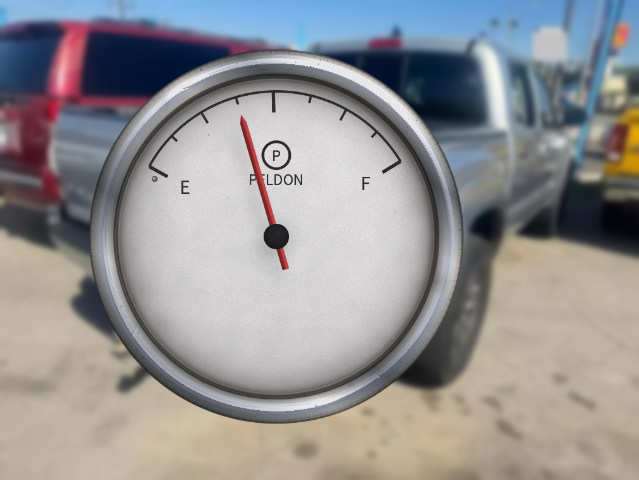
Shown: value=0.375
